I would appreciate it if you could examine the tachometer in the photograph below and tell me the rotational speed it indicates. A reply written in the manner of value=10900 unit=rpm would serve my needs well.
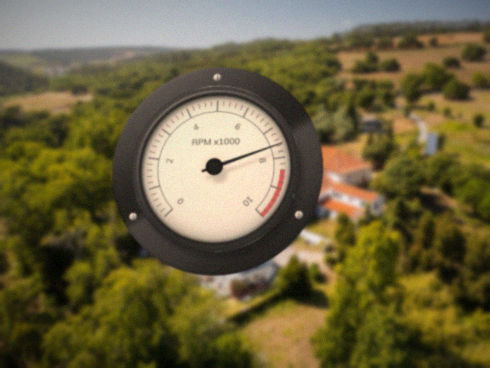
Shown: value=7600 unit=rpm
